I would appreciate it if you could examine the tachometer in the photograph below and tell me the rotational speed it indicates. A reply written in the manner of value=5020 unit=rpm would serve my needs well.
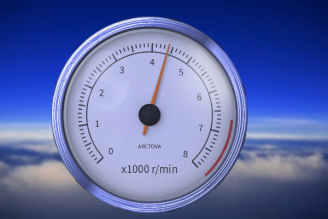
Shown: value=4400 unit=rpm
